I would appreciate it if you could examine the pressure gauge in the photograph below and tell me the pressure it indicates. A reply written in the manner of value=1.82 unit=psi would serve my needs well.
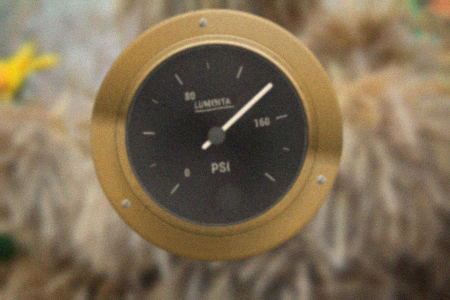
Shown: value=140 unit=psi
